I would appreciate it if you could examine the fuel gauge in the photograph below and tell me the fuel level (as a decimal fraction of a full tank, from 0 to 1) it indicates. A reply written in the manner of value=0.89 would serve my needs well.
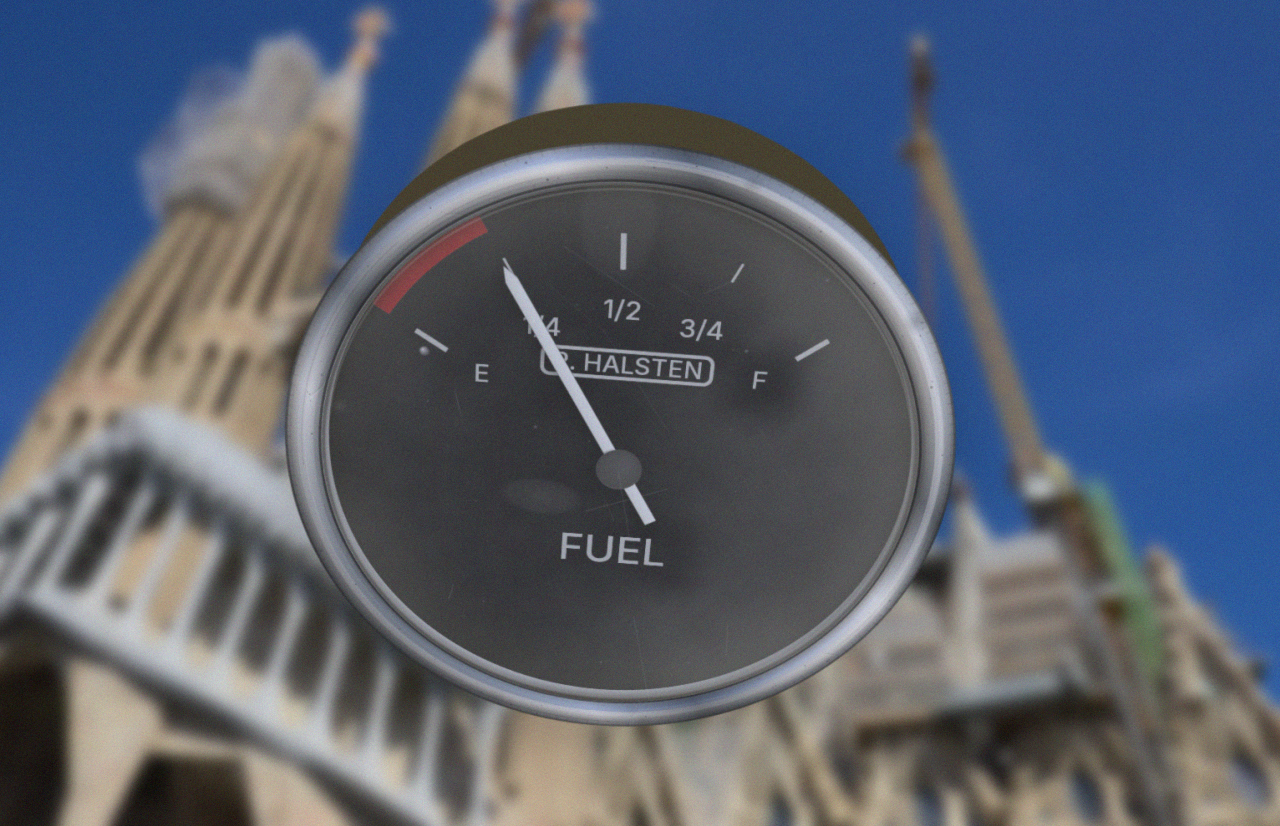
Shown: value=0.25
